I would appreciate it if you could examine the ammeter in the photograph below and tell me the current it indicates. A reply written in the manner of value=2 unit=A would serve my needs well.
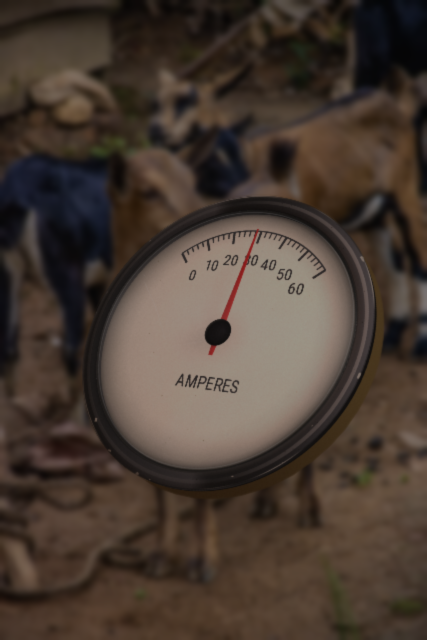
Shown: value=30 unit=A
